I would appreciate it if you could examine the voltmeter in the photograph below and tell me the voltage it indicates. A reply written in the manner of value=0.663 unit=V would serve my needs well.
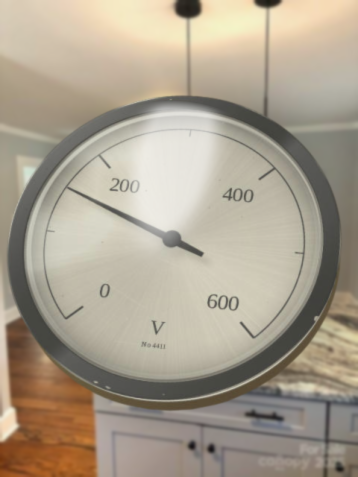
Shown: value=150 unit=V
